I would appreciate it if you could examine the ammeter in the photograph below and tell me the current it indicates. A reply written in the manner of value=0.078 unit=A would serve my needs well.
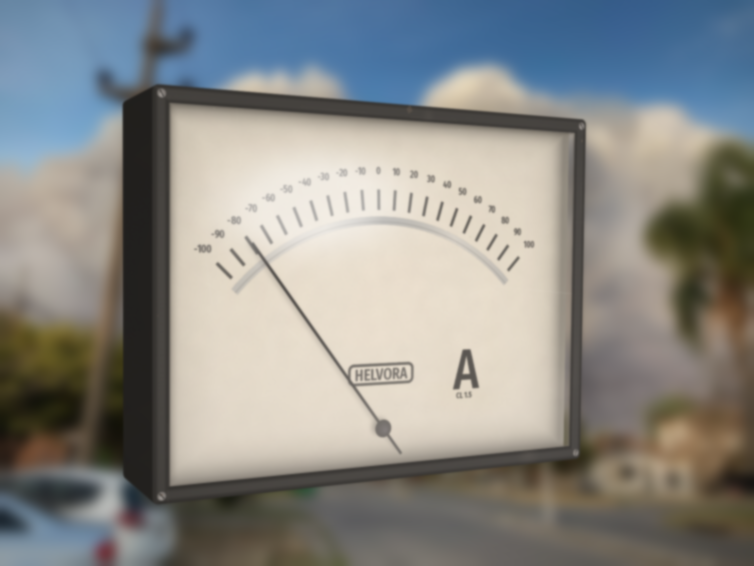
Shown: value=-80 unit=A
